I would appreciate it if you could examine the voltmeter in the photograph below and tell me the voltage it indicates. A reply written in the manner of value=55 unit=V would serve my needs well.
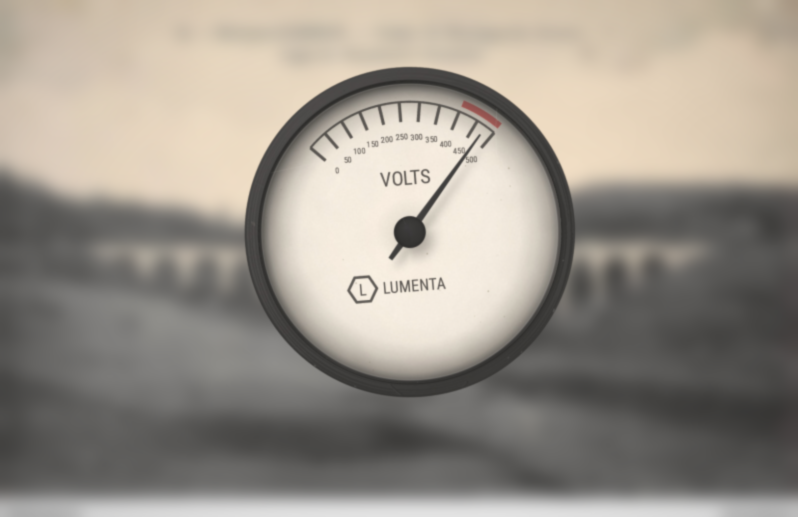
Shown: value=475 unit=V
